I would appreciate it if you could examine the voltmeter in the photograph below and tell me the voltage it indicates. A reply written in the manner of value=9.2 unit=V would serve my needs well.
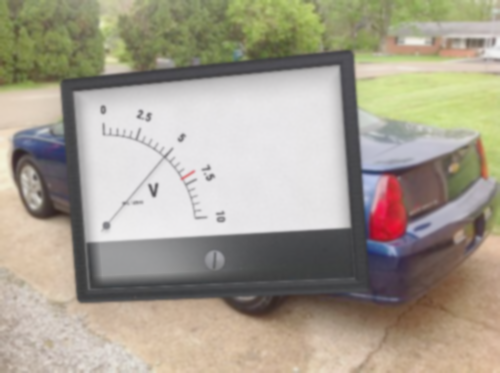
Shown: value=5 unit=V
